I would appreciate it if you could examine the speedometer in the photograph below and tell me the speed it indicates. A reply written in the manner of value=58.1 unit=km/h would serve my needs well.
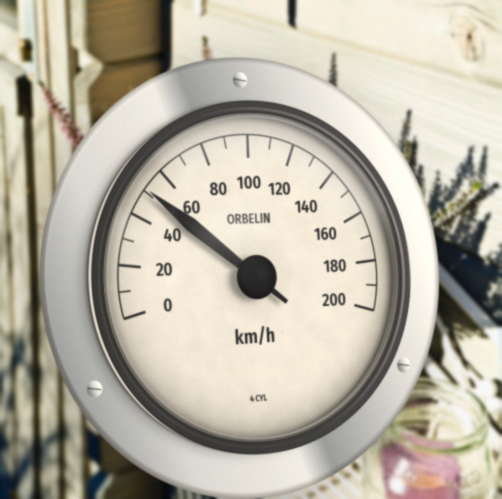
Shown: value=50 unit=km/h
